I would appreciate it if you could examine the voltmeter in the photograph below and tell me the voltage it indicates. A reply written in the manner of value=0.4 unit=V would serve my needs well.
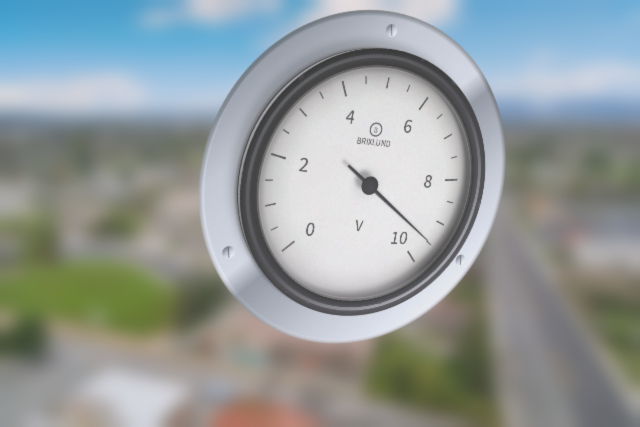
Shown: value=9.5 unit=V
